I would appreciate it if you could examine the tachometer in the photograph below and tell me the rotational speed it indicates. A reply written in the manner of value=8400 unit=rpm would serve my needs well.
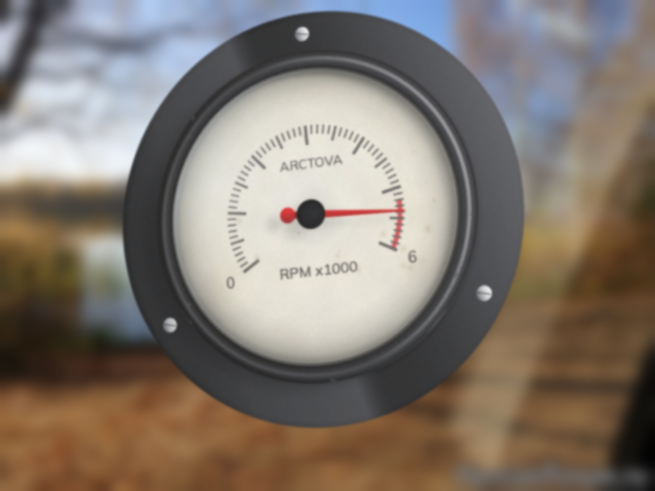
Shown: value=5400 unit=rpm
